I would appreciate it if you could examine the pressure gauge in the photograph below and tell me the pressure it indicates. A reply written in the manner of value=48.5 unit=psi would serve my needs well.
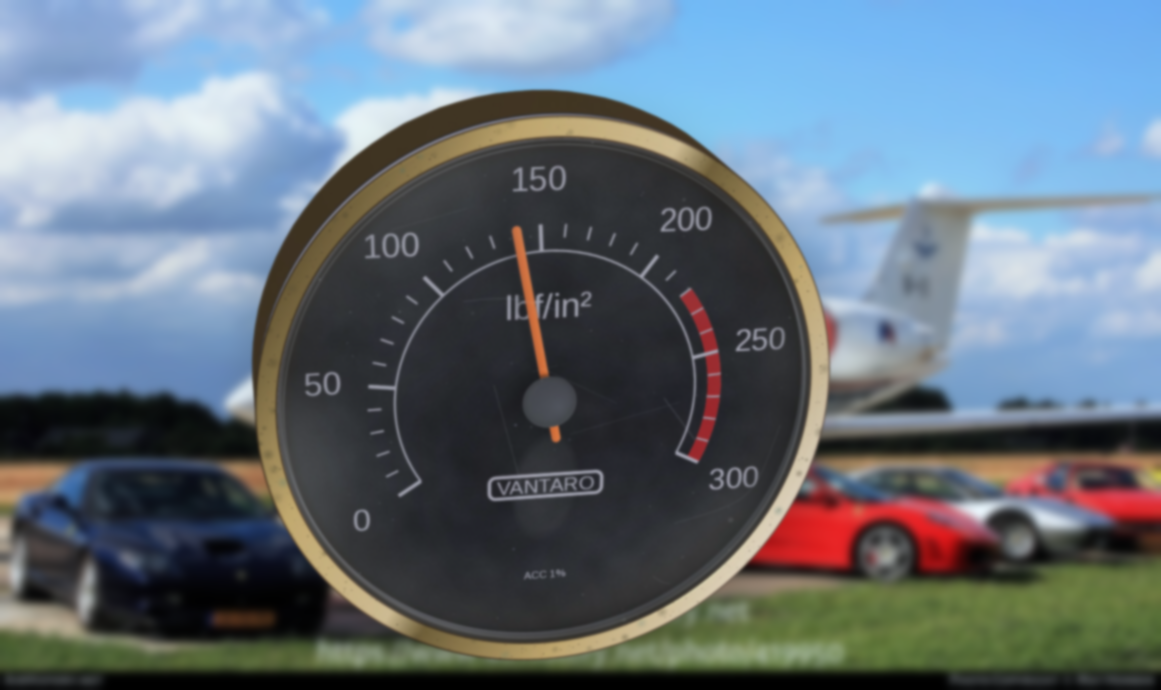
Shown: value=140 unit=psi
